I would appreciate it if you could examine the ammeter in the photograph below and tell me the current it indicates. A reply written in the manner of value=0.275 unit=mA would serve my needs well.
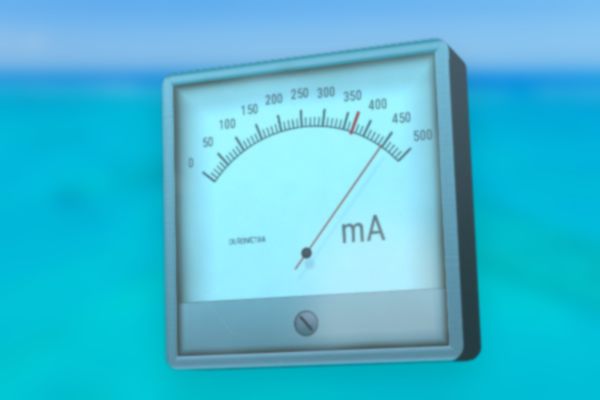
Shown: value=450 unit=mA
